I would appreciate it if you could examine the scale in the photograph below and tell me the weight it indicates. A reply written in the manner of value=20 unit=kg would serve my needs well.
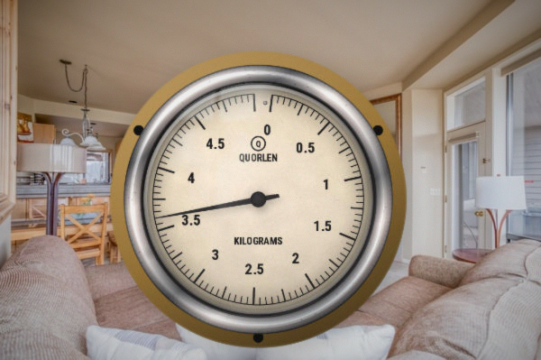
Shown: value=3.6 unit=kg
